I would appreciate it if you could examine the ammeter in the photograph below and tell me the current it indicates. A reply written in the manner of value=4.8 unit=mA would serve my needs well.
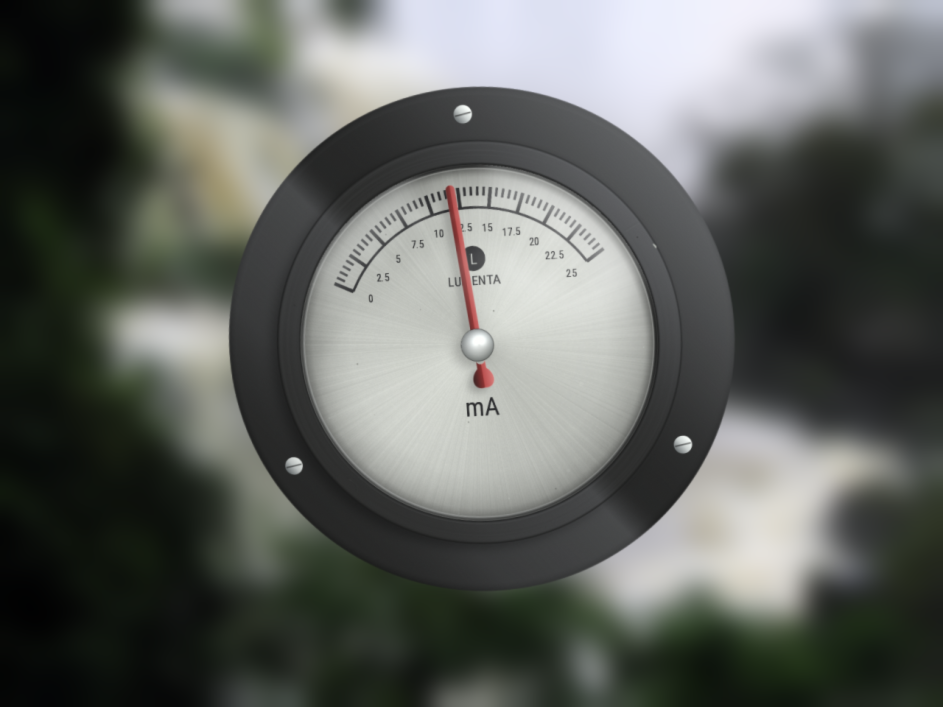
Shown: value=12 unit=mA
